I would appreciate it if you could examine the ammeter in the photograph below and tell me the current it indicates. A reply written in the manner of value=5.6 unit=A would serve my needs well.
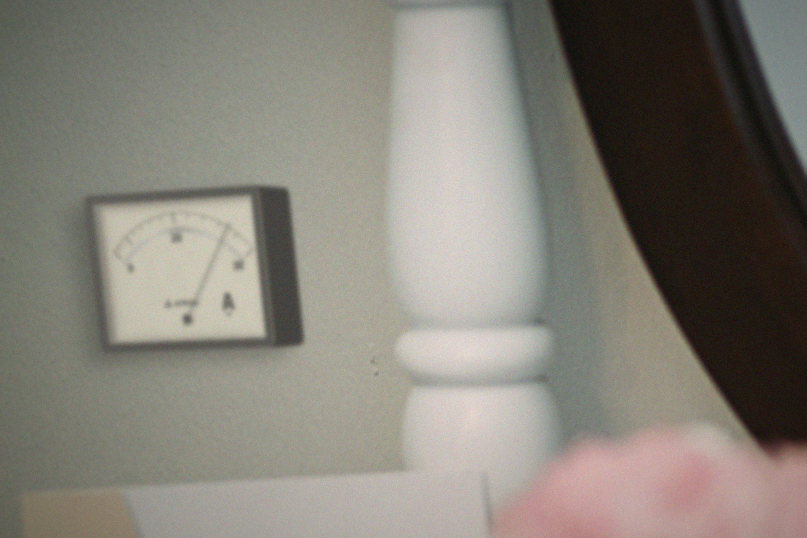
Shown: value=27 unit=A
